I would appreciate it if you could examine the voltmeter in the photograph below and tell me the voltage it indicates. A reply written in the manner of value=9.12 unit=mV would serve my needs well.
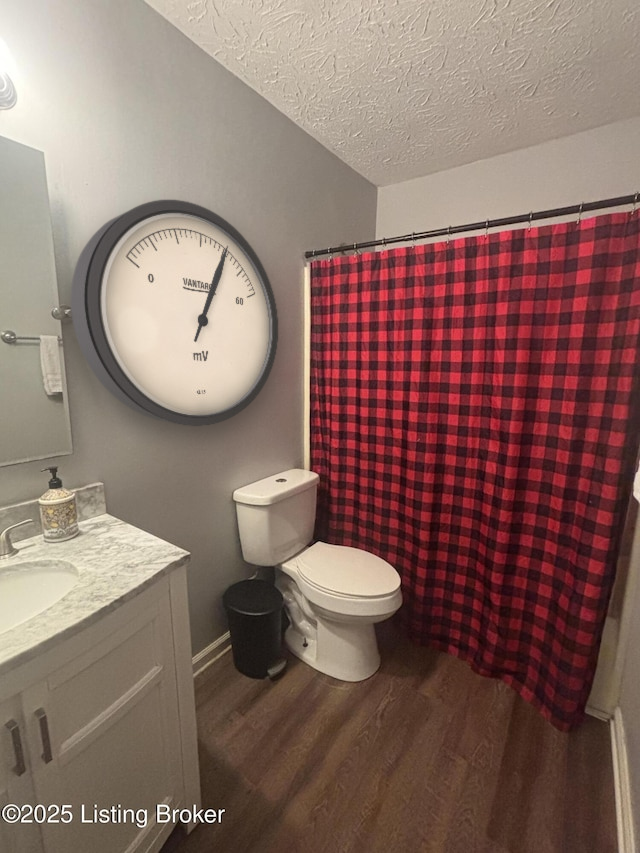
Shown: value=40 unit=mV
